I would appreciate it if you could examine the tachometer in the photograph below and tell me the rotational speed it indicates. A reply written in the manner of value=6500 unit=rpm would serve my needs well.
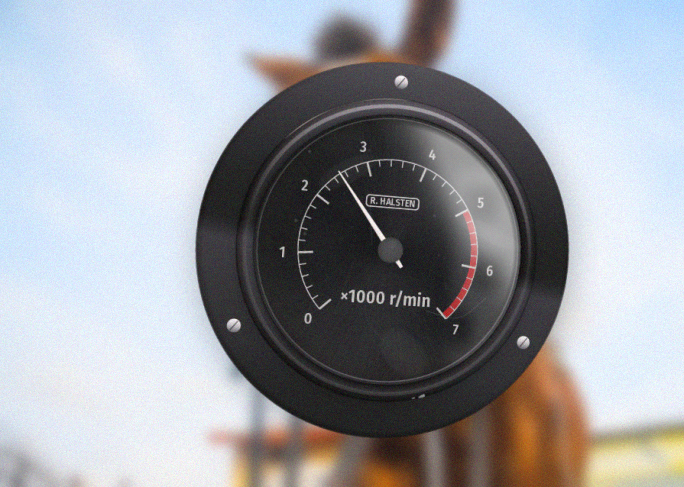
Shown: value=2500 unit=rpm
